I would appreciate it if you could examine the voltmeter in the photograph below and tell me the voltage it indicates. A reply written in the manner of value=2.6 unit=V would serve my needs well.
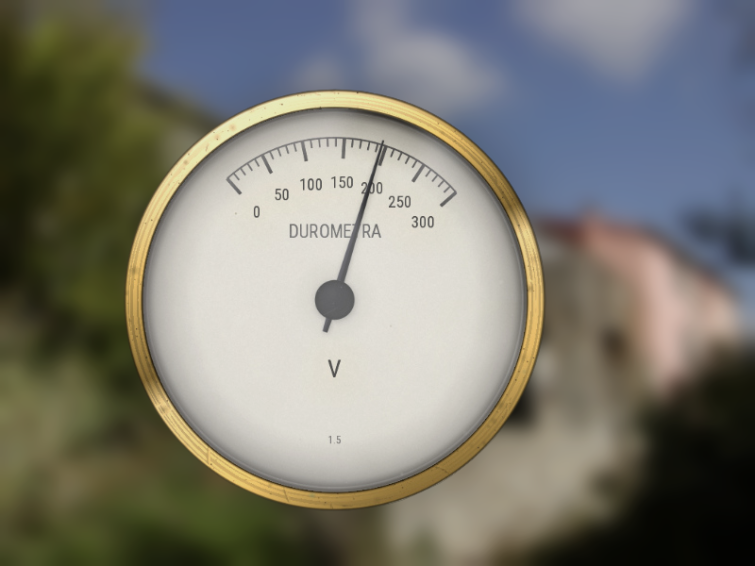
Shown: value=195 unit=V
